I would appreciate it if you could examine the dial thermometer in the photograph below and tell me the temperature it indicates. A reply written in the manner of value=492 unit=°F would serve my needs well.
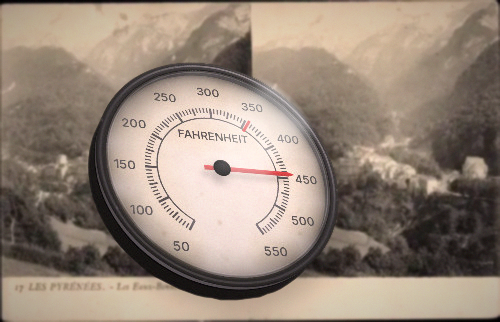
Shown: value=450 unit=°F
